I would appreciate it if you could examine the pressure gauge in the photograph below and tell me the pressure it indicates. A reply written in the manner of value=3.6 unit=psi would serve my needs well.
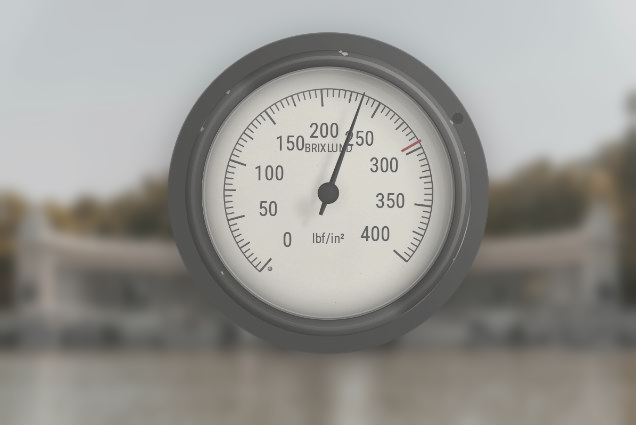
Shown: value=235 unit=psi
